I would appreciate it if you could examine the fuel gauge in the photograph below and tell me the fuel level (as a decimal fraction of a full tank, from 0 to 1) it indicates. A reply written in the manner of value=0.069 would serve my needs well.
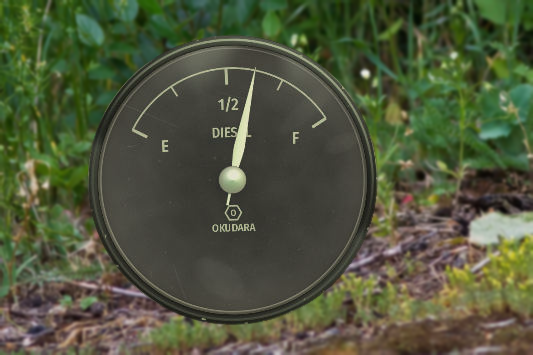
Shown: value=0.625
